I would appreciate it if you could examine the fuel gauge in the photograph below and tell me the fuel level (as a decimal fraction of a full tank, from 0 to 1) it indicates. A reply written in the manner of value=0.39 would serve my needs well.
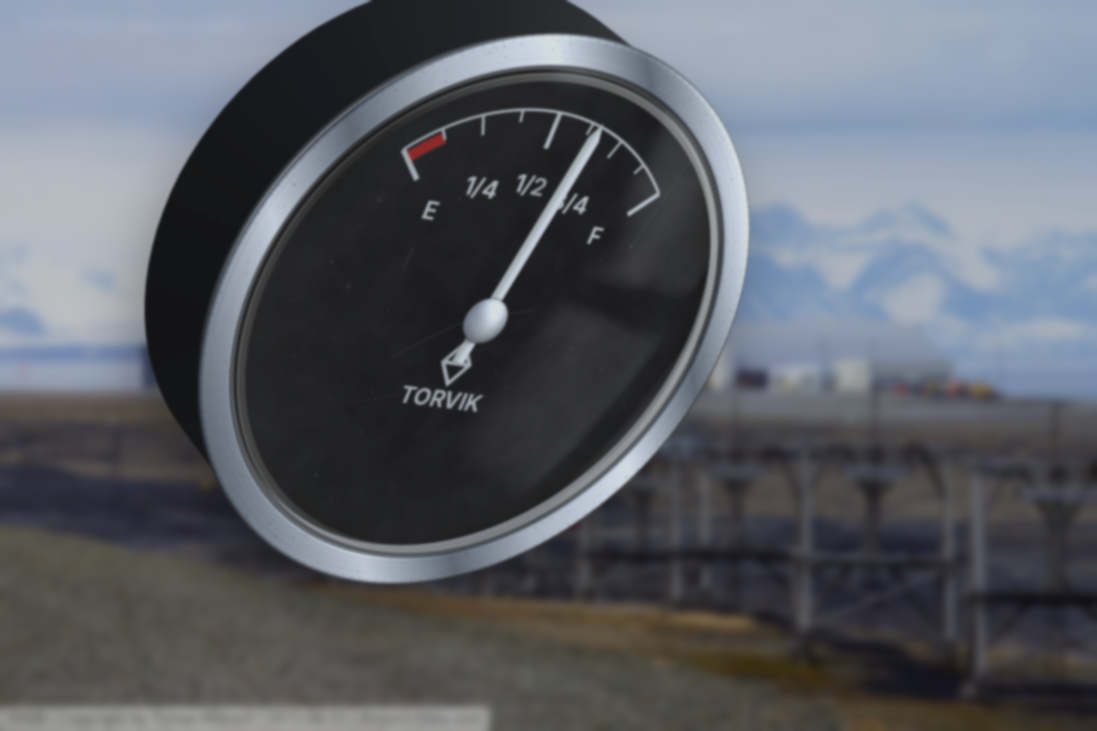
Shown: value=0.625
